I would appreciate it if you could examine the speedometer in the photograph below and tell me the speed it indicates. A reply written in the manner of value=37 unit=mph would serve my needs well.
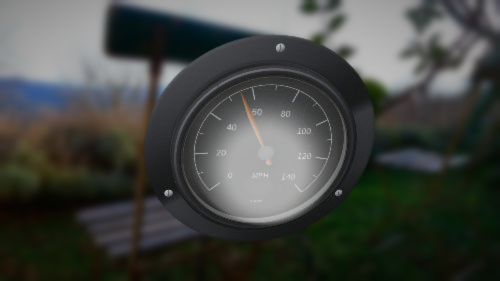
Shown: value=55 unit=mph
